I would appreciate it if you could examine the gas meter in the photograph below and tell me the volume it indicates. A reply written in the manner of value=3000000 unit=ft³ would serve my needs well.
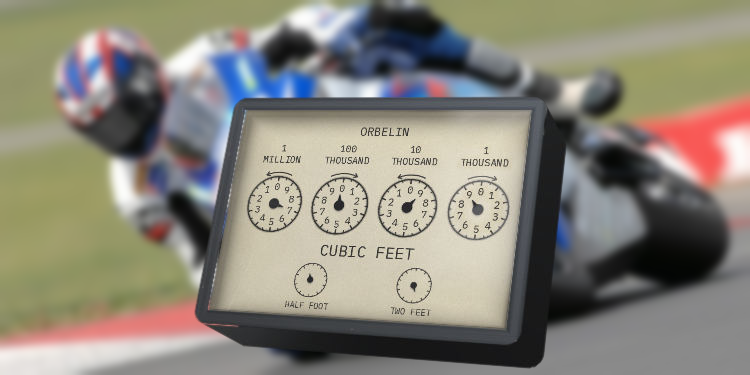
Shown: value=698900 unit=ft³
